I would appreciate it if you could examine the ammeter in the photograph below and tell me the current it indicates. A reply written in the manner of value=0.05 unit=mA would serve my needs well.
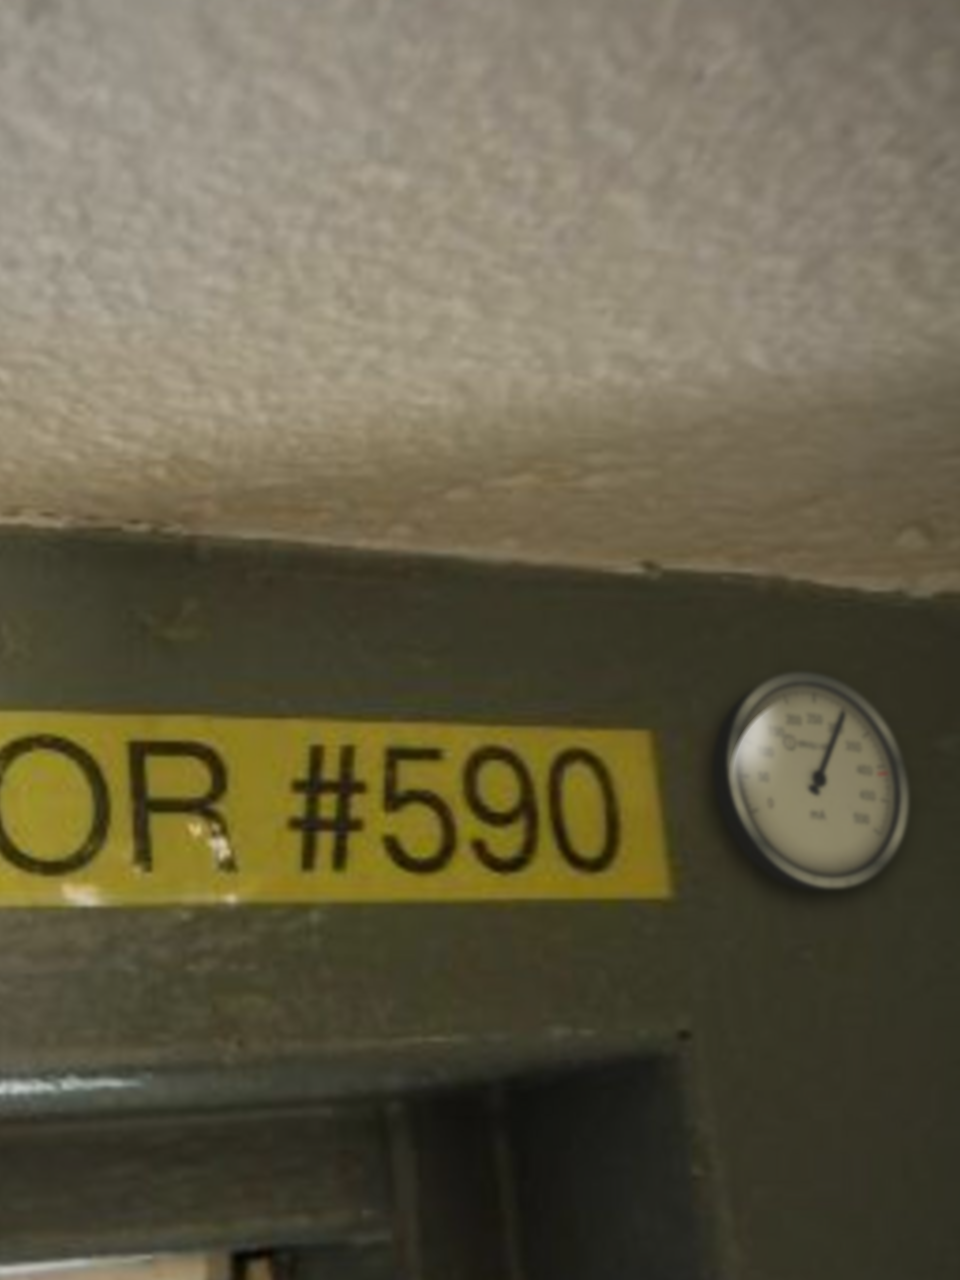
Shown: value=300 unit=mA
